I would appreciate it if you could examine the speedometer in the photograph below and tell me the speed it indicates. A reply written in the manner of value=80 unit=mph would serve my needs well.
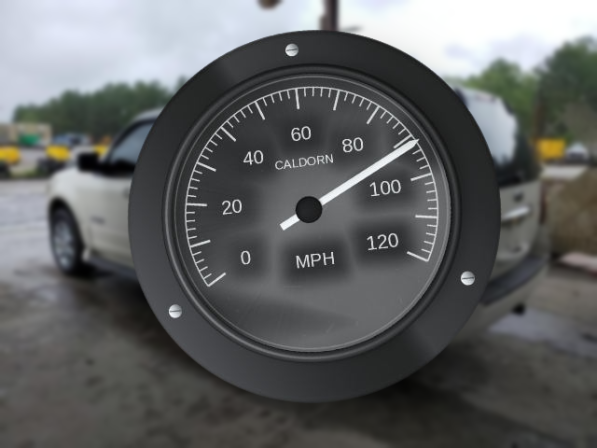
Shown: value=92 unit=mph
